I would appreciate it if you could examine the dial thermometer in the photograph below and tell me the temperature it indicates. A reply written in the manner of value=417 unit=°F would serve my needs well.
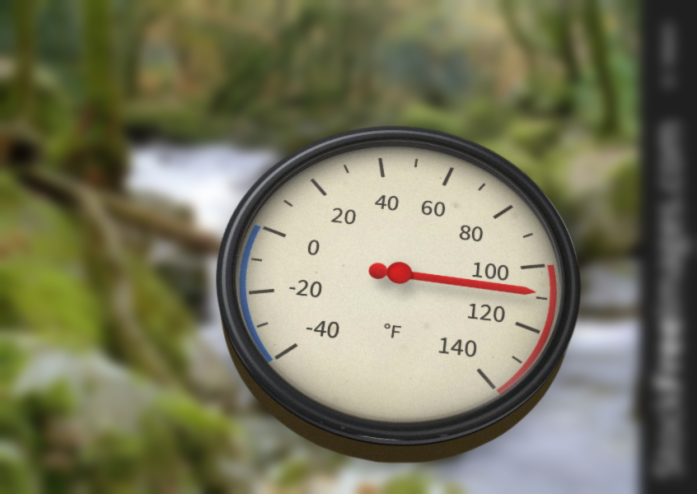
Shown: value=110 unit=°F
